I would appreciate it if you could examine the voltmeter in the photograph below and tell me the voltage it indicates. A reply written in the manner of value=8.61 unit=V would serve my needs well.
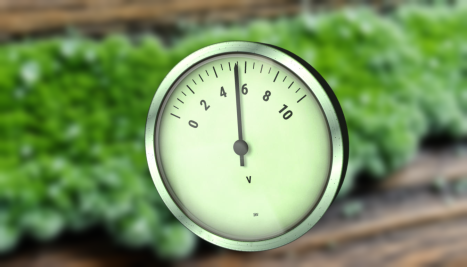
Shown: value=5.5 unit=V
